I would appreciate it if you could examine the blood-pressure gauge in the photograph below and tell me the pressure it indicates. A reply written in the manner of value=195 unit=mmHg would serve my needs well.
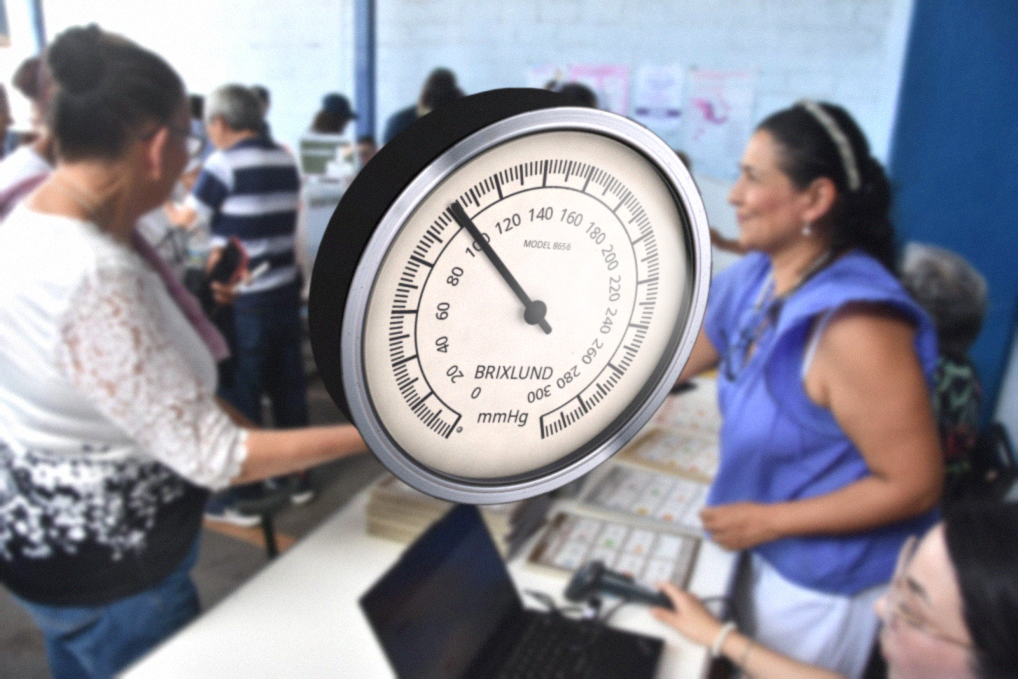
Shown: value=102 unit=mmHg
